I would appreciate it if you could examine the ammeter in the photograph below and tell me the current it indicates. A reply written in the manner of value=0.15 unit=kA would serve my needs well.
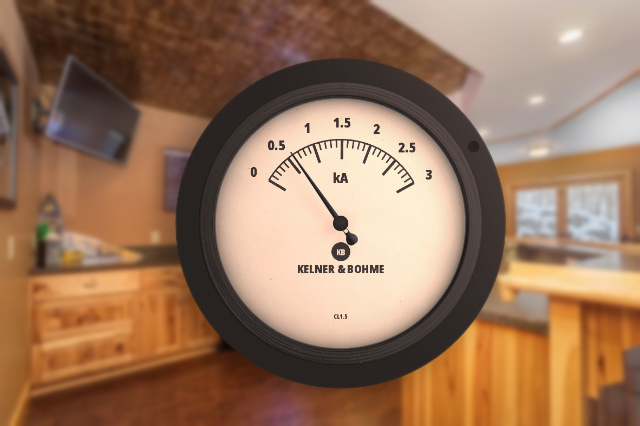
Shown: value=0.6 unit=kA
